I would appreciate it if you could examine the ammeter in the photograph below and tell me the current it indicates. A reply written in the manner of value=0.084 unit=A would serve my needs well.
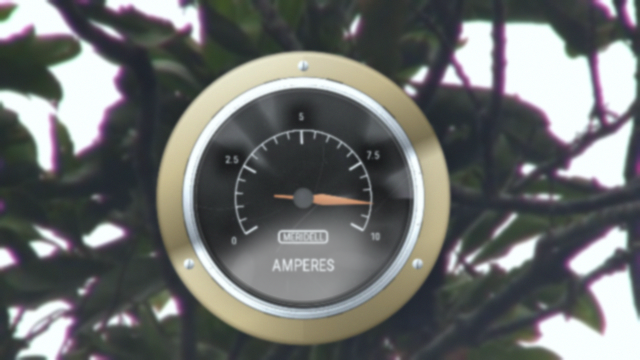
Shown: value=9 unit=A
